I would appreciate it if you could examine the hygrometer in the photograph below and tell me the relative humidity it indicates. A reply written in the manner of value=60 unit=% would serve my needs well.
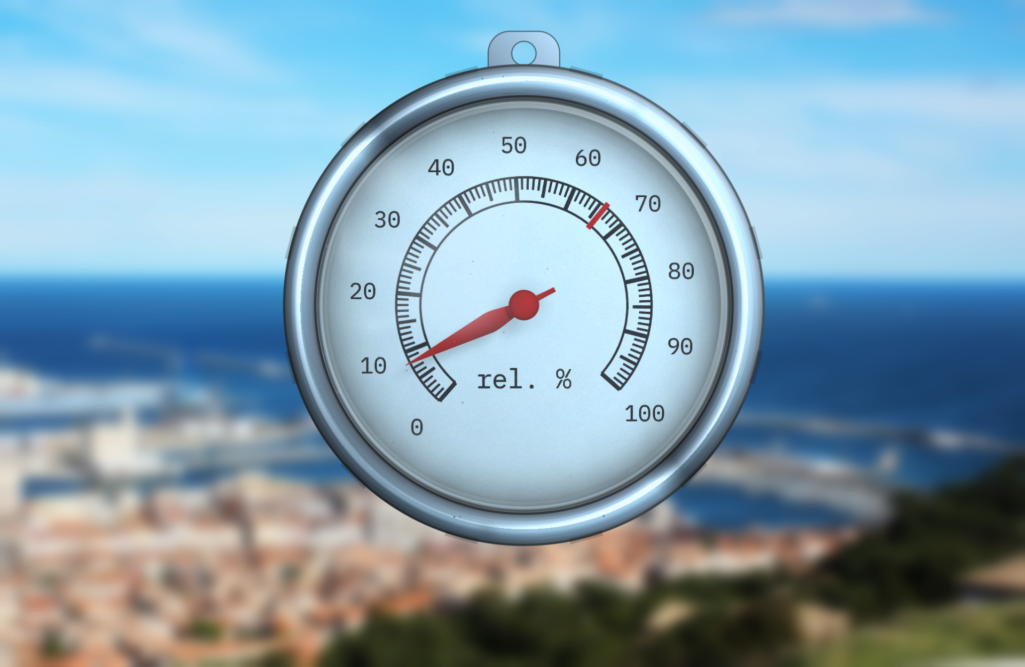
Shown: value=8 unit=%
